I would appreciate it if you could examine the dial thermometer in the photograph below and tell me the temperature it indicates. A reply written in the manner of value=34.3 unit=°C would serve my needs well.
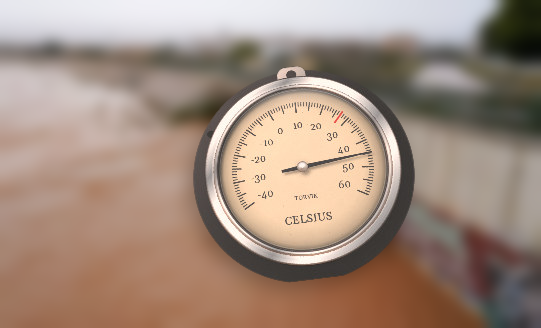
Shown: value=45 unit=°C
